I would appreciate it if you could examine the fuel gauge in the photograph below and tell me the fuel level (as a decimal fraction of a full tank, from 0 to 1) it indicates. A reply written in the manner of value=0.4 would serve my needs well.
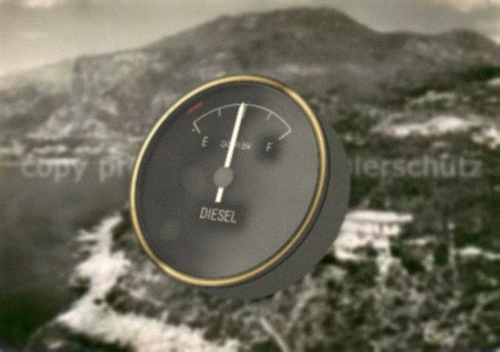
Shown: value=0.5
